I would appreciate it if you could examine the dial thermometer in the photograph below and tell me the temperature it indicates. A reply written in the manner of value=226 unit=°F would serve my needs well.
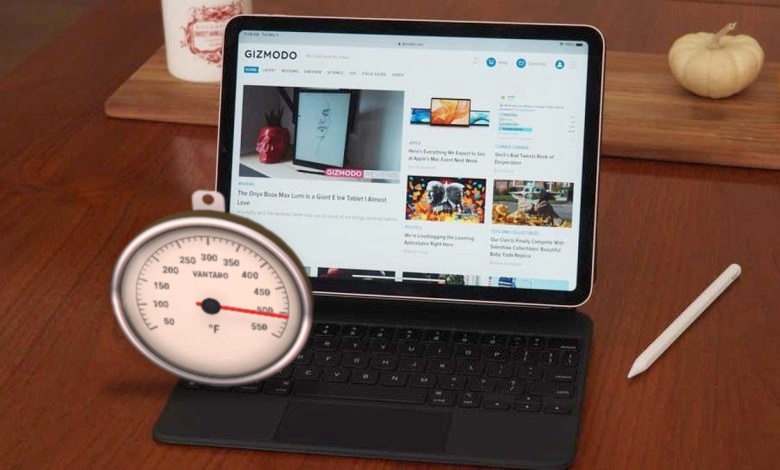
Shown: value=500 unit=°F
